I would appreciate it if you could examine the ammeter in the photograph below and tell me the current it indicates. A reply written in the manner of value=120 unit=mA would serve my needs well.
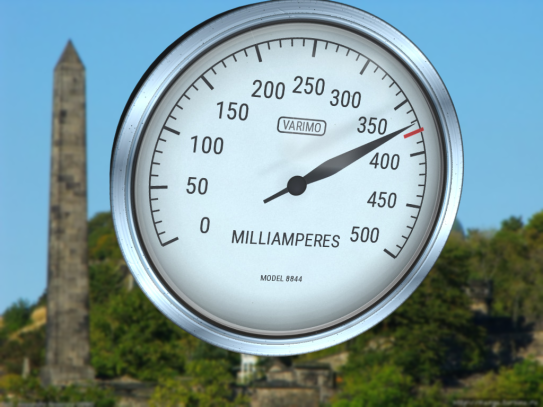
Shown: value=370 unit=mA
